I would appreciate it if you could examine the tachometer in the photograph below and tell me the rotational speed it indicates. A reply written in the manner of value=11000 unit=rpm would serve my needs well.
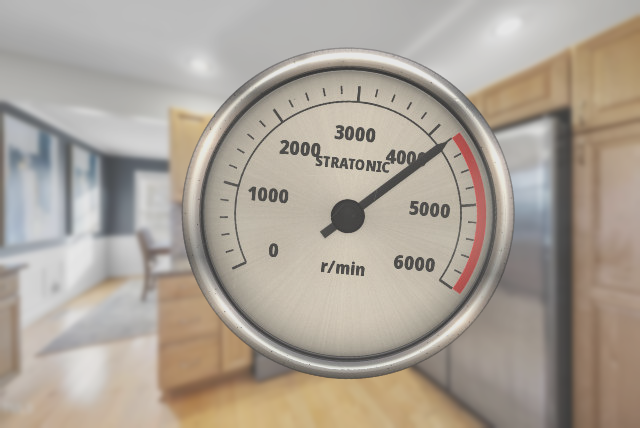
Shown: value=4200 unit=rpm
